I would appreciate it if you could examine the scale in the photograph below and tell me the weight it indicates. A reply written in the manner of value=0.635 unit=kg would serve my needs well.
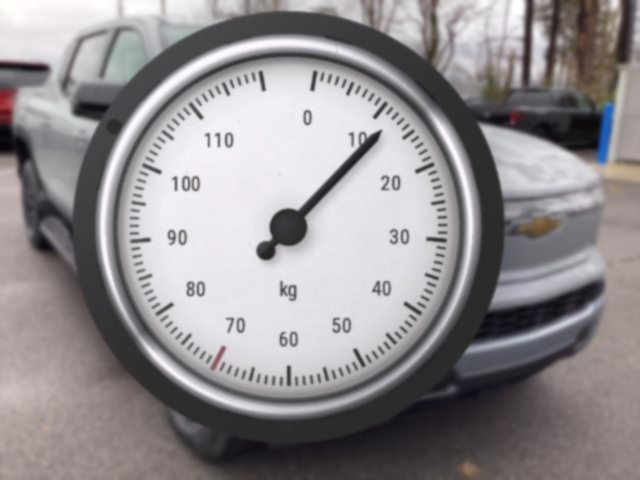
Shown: value=12 unit=kg
